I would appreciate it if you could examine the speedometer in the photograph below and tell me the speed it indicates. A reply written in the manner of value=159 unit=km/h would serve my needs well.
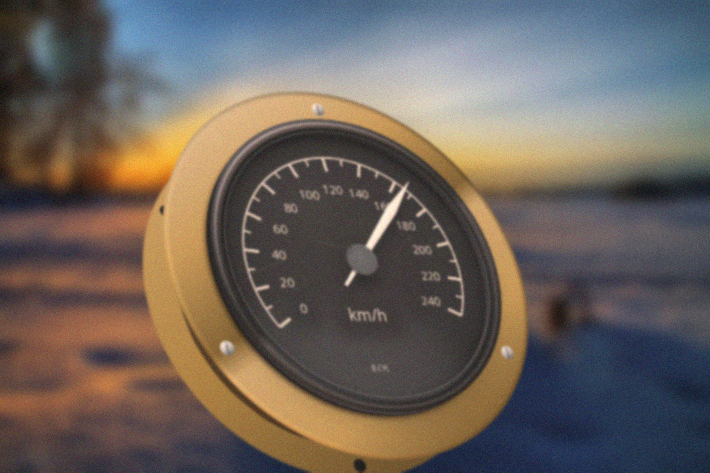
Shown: value=165 unit=km/h
